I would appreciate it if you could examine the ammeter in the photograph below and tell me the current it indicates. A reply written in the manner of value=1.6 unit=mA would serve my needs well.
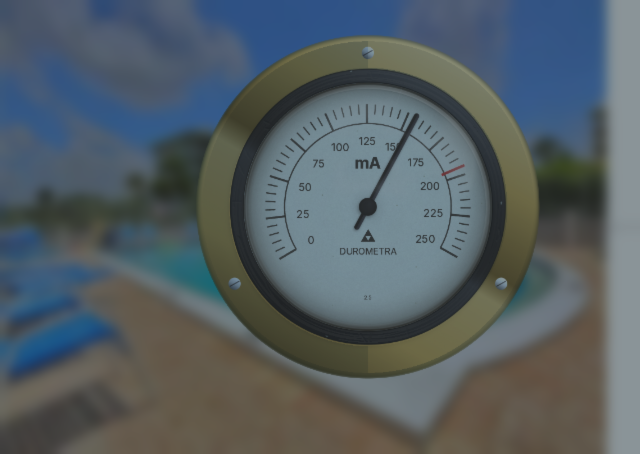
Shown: value=155 unit=mA
